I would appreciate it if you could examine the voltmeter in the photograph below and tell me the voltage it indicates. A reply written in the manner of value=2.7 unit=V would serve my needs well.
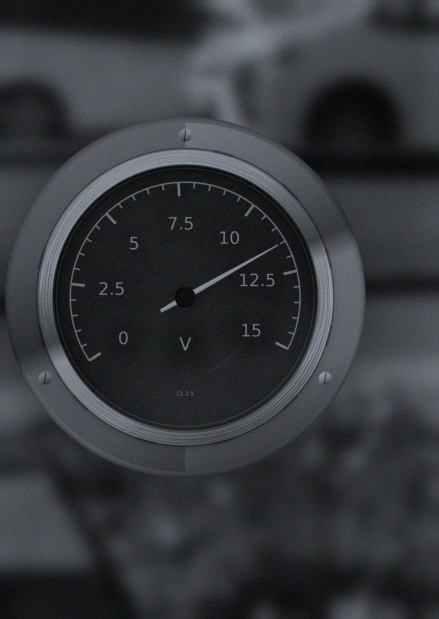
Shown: value=11.5 unit=V
